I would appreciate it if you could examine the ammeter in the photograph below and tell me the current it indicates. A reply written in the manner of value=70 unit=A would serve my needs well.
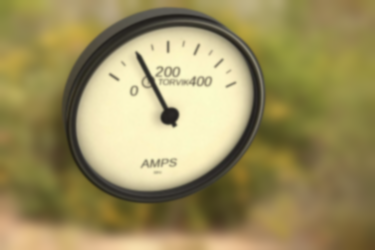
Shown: value=100 unit=A
